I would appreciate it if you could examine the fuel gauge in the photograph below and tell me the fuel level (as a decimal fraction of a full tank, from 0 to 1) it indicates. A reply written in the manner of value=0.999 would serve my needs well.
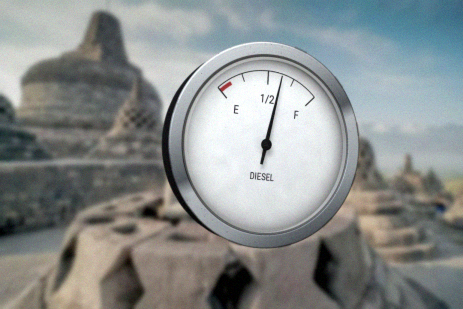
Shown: value=0.625
